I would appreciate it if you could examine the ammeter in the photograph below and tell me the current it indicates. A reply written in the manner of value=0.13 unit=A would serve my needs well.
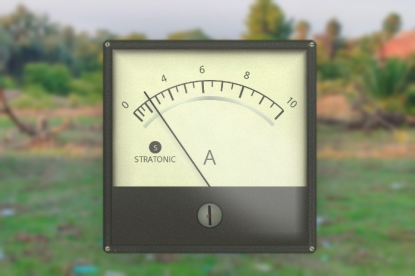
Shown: value=2.5 unit=A
